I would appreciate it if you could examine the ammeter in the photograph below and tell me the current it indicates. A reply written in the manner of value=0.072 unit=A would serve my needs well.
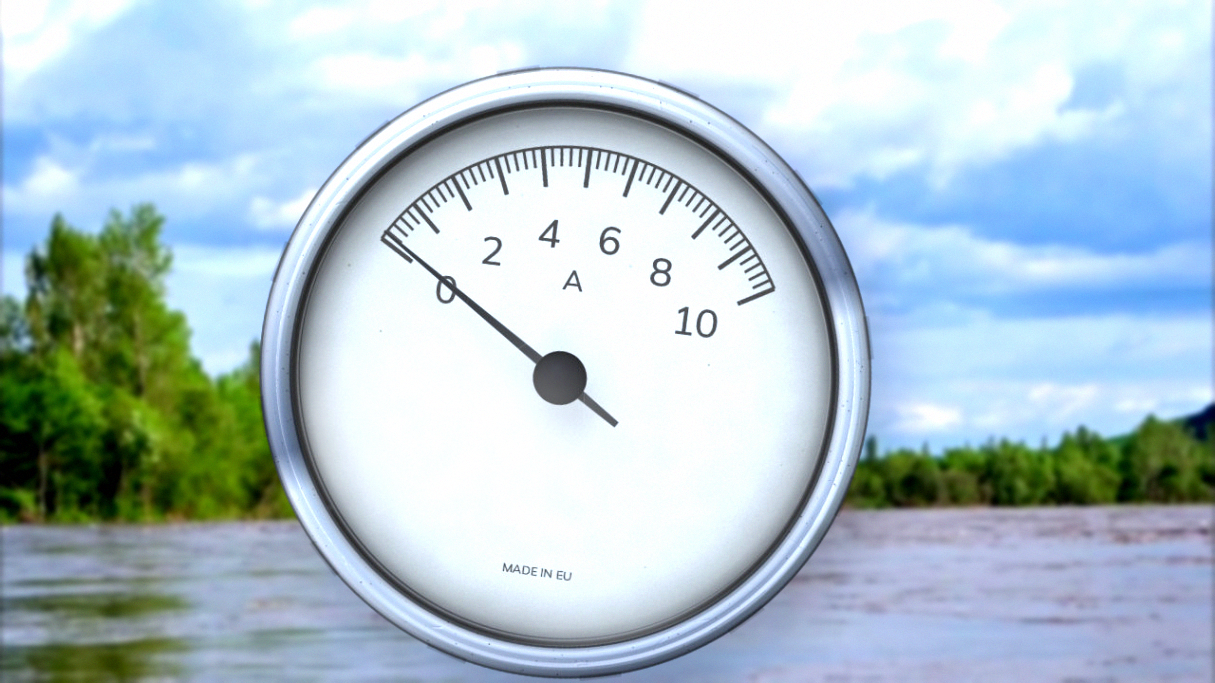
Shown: value=0.2 unit=A
